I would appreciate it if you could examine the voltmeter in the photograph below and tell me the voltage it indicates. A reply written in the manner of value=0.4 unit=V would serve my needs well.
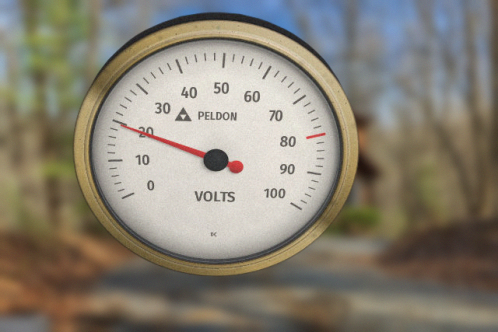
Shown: value=20 unit=V
